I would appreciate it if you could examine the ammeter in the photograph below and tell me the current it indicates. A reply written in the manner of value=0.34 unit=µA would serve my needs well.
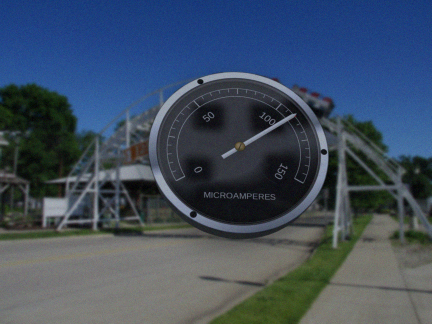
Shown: value=110 unit=µA
